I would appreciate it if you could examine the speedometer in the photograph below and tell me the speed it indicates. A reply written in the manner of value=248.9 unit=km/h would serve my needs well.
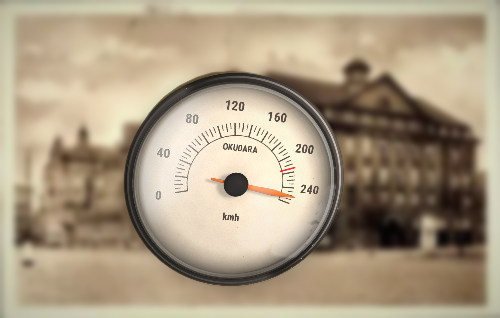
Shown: value=250 unit=km/h
